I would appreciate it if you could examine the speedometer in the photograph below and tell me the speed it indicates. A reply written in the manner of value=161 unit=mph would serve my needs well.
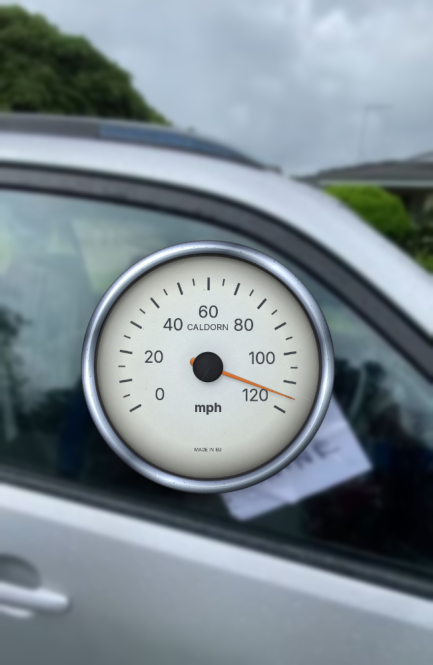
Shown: value=115 unit=mph
